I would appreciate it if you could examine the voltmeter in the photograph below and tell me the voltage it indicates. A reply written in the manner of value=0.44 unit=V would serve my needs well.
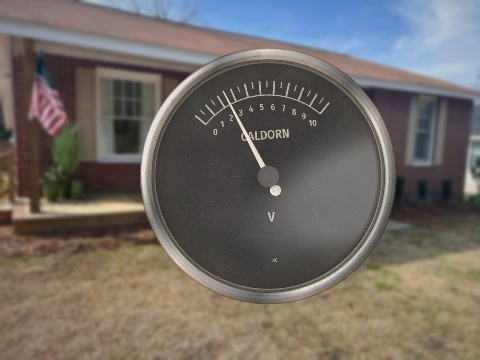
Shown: value=2.5 unit=V
